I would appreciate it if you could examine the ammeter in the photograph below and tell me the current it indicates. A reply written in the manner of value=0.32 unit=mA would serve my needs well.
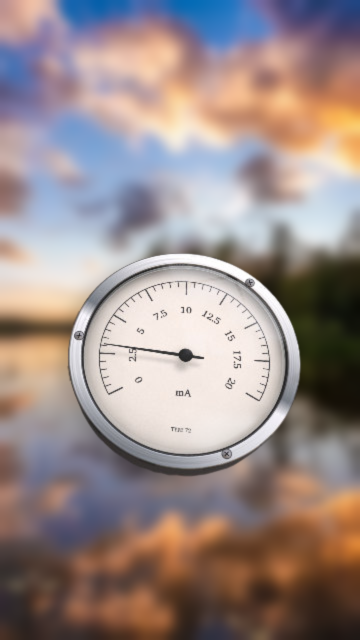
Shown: value=3 unit=mA
